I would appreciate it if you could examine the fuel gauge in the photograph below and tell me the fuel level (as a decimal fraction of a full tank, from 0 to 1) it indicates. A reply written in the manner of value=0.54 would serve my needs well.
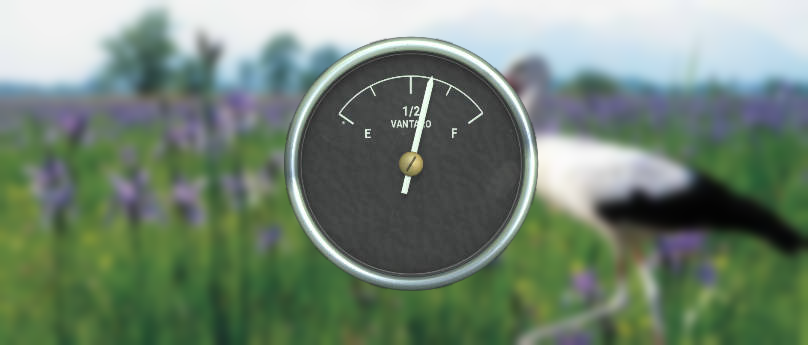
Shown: value=0.625
